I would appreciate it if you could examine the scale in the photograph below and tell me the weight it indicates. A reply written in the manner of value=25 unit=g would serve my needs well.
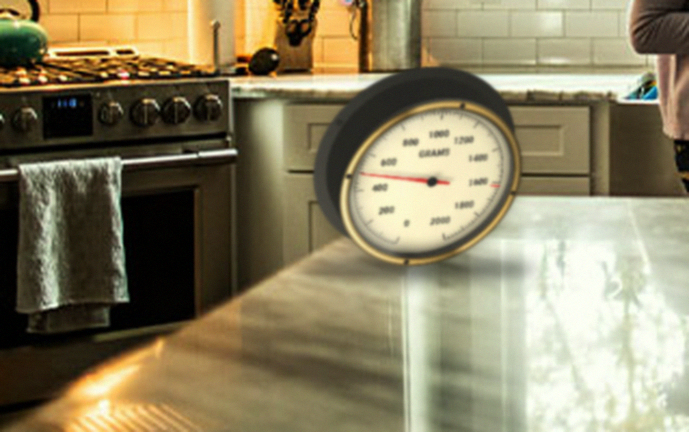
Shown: value=500 unit=g
